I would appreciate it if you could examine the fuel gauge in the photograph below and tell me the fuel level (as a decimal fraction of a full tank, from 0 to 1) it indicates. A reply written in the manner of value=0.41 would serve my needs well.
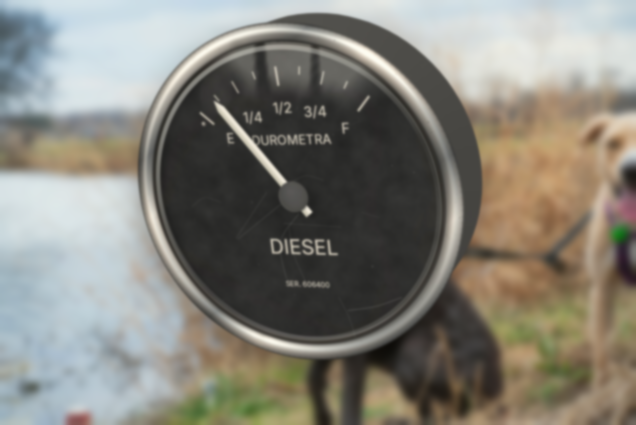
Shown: value=0.125
